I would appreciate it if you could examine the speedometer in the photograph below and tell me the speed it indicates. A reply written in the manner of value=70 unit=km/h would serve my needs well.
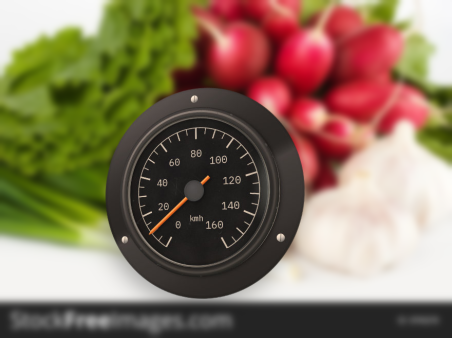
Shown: value=10 unit=km/h
